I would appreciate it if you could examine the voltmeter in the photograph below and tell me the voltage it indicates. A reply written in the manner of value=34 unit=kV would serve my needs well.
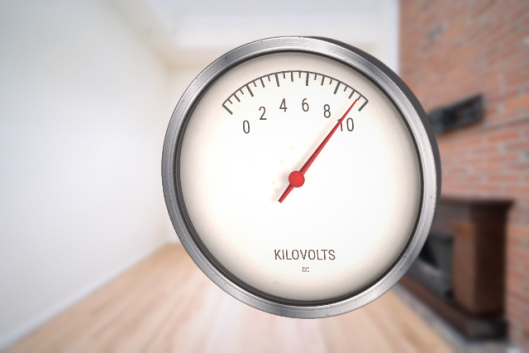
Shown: value=9.5 unit=kV
